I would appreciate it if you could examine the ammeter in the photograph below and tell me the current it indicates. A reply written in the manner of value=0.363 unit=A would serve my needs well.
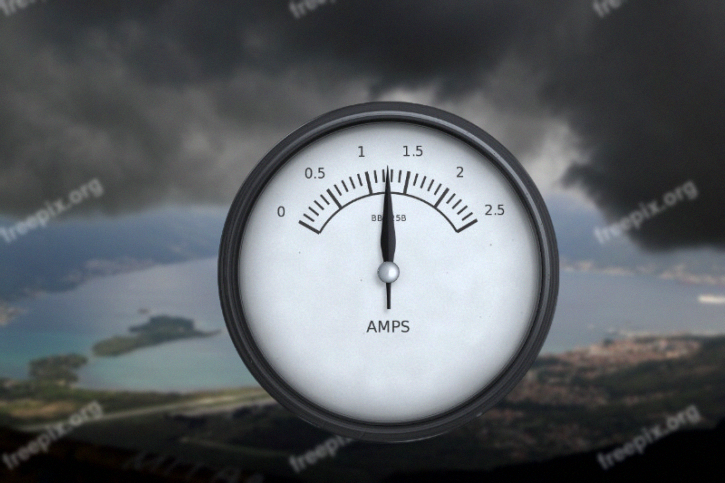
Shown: value=1.25 unit=A
